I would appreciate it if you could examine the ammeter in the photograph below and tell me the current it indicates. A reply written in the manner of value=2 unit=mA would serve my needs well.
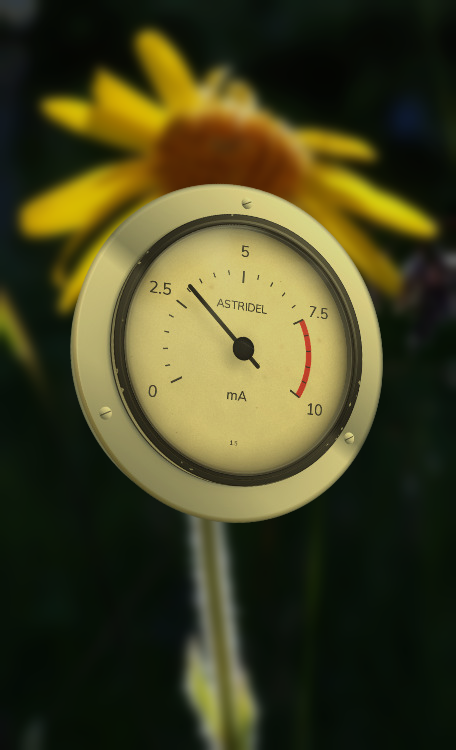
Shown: value=3 unit=mA
